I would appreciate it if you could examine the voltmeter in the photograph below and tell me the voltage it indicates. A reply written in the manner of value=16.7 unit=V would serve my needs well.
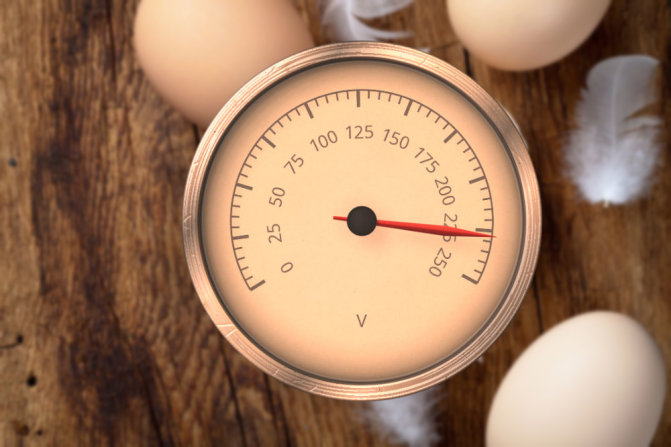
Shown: value=227.5 unit=V
